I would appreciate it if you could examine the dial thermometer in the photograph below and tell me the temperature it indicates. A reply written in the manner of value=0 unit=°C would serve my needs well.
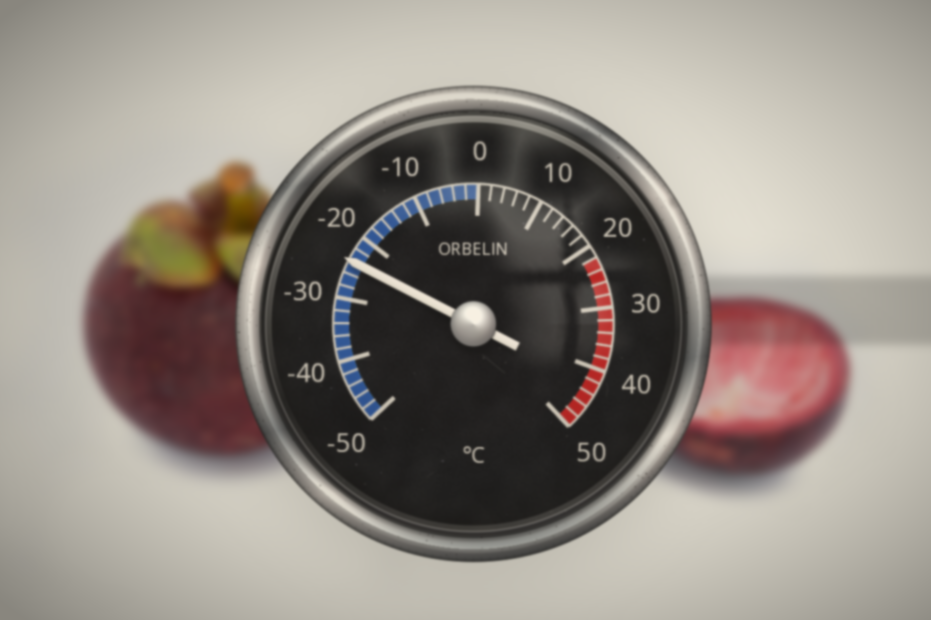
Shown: value=-24 unit=°C
